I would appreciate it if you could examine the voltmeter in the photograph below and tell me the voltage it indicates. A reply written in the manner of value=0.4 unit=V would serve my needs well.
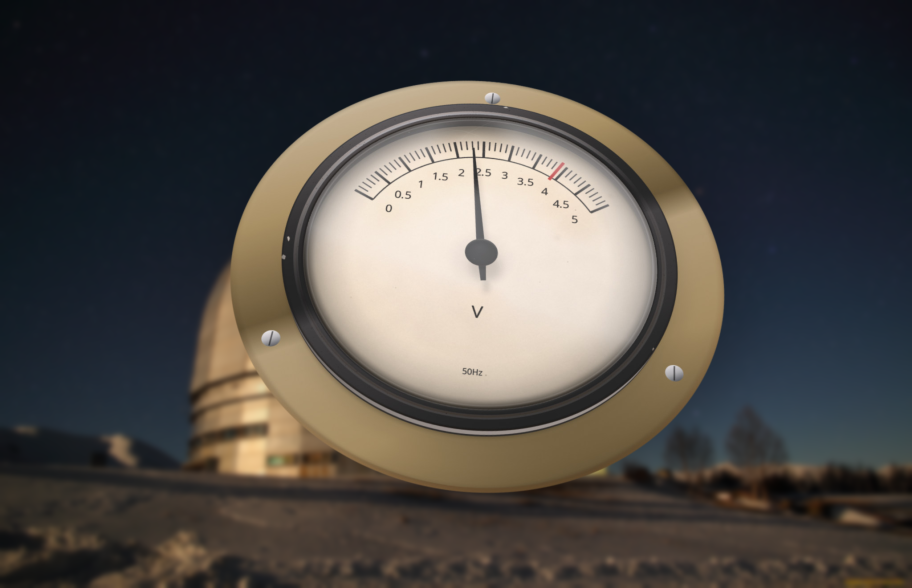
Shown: value=2.3 unit=V
